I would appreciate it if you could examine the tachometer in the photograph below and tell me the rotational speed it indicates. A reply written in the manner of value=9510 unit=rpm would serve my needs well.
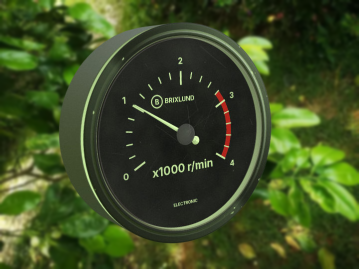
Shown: value=1000 unit=rpm
